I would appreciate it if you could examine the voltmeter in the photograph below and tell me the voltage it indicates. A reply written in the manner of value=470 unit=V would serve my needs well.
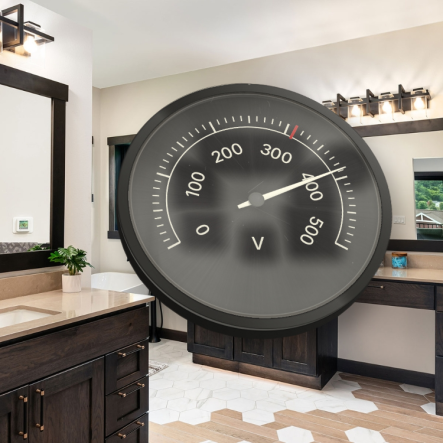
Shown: value=390 unit=V
